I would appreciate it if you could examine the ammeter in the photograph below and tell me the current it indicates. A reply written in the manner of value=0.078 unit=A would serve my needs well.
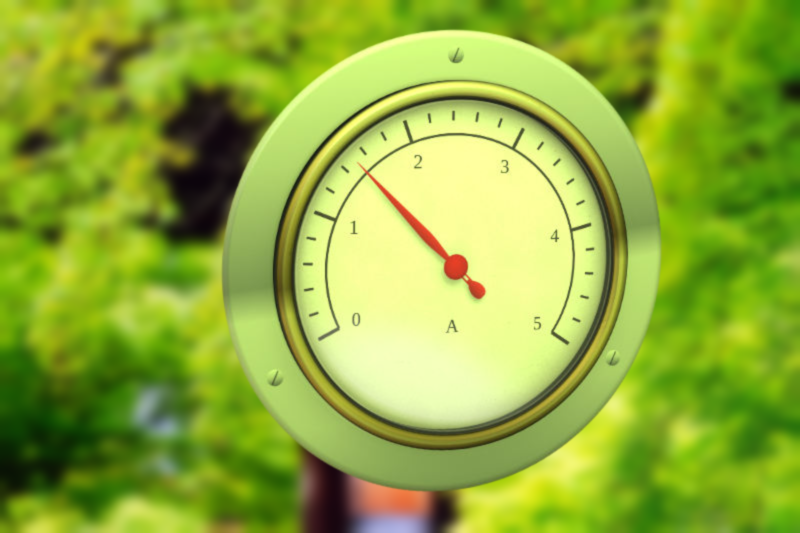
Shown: value=1.5 unit=A
